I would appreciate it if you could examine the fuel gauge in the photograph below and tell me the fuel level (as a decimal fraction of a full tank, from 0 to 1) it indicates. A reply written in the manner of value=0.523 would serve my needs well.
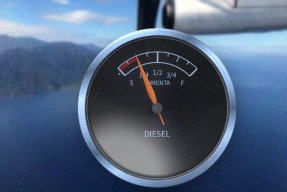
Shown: value=0.25
